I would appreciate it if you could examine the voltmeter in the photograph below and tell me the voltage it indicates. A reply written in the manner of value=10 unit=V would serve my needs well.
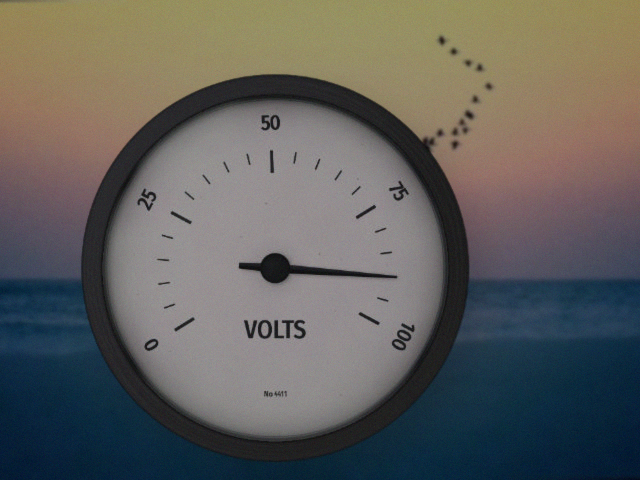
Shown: value=90 unit=V
